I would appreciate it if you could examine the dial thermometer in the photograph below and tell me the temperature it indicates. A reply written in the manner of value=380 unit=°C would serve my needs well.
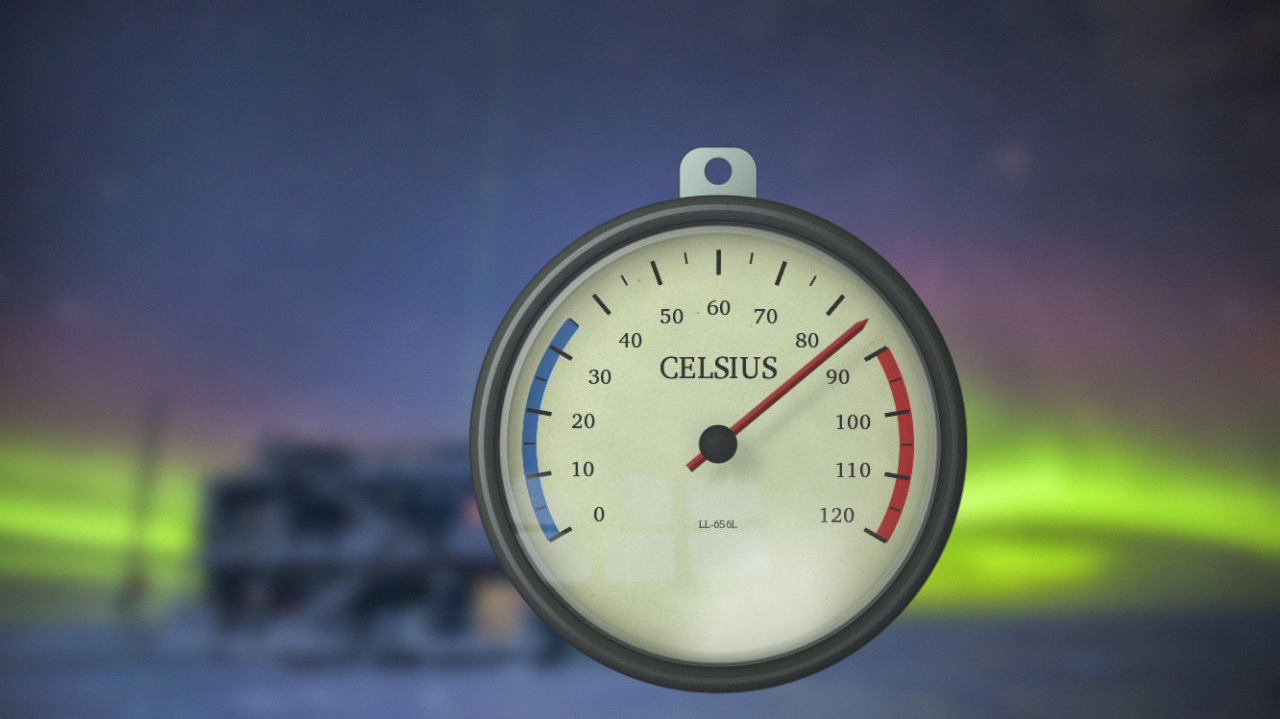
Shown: value=85 unit=°C
